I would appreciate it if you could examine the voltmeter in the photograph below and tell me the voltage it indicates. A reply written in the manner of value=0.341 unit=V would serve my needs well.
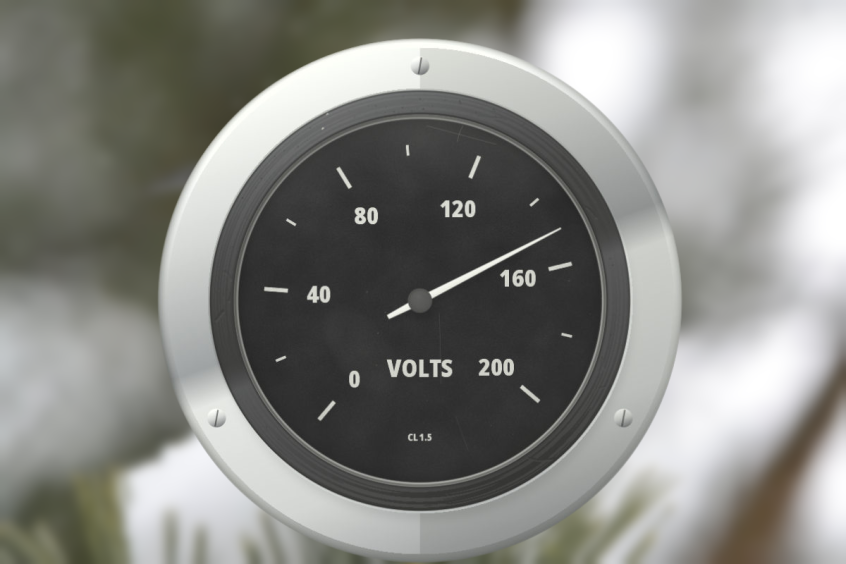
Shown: value=150 unit=V
